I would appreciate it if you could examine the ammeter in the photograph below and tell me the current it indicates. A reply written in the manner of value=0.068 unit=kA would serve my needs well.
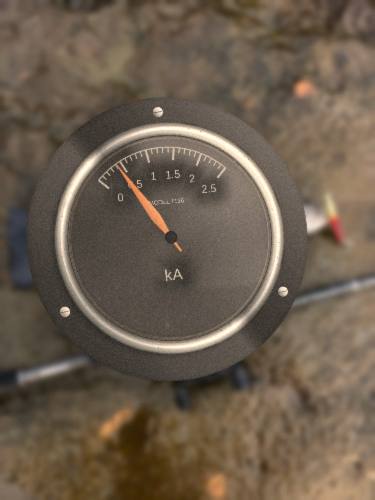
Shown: value=0.4 unit=kA
